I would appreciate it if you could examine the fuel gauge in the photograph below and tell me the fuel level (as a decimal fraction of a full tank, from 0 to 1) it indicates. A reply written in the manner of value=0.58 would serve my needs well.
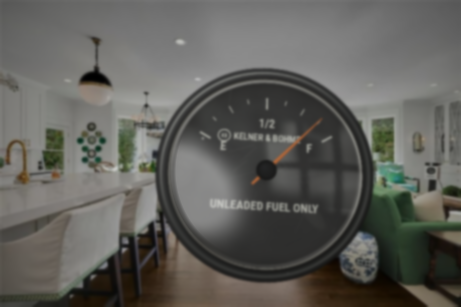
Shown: value=0.875
